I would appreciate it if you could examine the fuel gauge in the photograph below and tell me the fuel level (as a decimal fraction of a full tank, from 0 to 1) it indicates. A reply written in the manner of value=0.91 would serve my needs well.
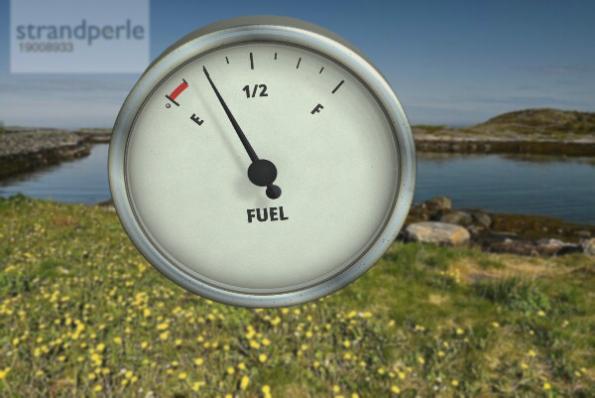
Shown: value=0.25
